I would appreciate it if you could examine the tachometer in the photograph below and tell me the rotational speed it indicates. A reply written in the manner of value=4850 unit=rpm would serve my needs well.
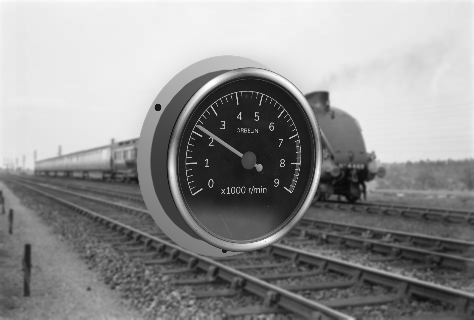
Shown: value=2200 unit=rpm
